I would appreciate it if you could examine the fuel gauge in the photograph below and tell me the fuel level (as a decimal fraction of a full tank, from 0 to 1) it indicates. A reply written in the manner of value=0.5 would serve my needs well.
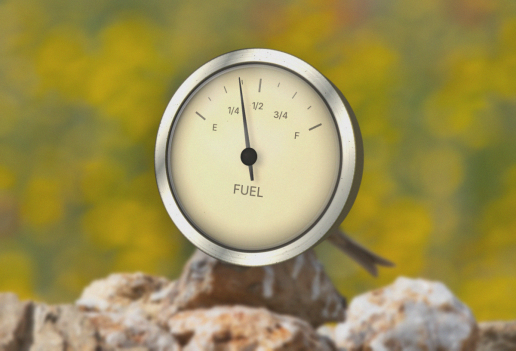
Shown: value=0.375
